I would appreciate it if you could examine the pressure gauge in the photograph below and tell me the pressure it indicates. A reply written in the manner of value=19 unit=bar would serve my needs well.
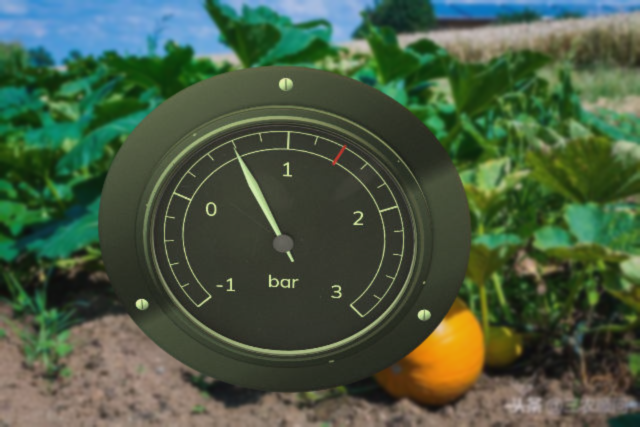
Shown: value=0.6 unit=bar
